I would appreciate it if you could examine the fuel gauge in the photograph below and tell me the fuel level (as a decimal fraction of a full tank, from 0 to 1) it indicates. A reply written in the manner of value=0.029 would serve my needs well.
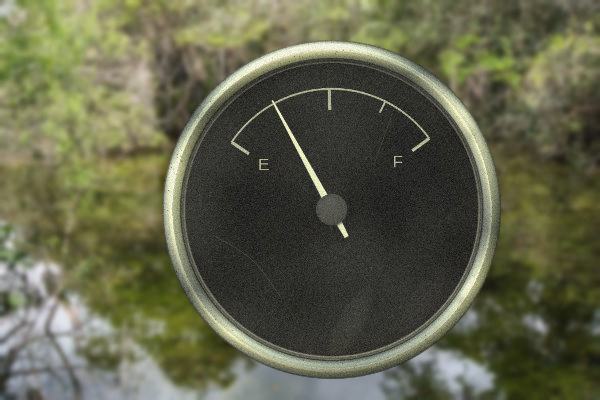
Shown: value=0.25
